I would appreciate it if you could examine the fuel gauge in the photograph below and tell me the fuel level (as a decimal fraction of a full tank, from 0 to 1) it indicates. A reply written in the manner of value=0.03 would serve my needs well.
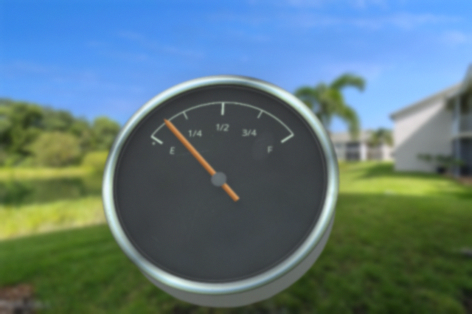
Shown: value=0.125
